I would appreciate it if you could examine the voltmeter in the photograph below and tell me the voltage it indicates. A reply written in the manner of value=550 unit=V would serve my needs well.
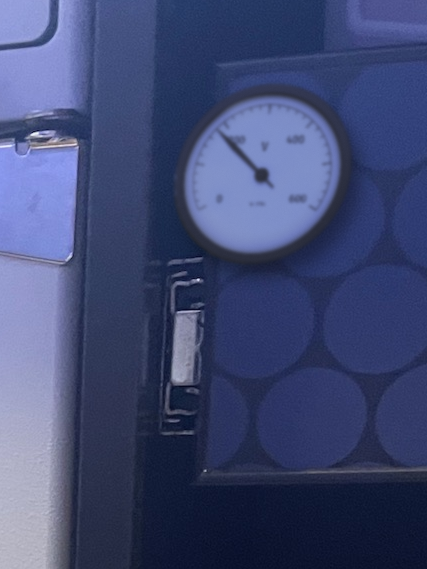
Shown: value=180 unit=V
